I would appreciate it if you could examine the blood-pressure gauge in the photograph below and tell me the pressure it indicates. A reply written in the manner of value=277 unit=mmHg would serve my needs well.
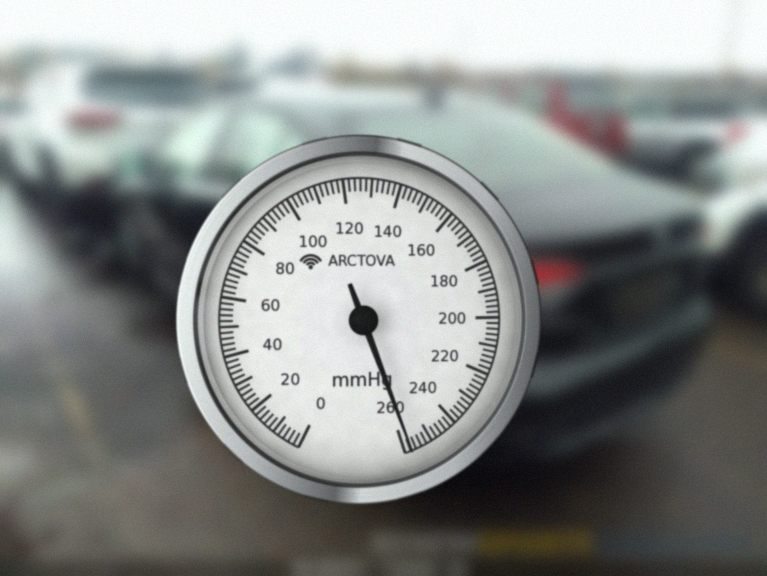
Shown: value=258 unit=mmHg
